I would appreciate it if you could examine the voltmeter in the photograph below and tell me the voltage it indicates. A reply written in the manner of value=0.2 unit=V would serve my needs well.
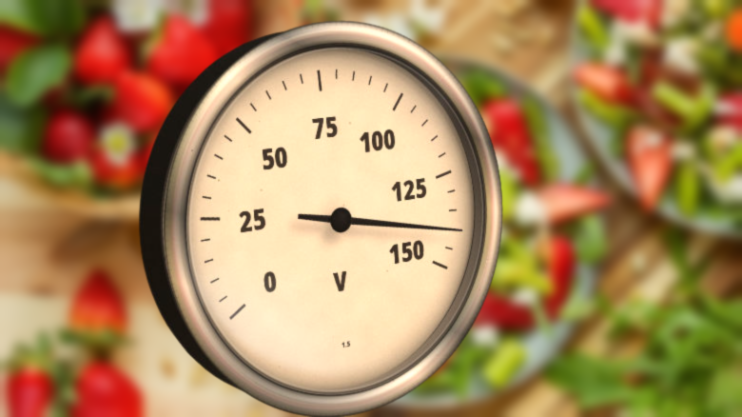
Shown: value=140 unit=V
